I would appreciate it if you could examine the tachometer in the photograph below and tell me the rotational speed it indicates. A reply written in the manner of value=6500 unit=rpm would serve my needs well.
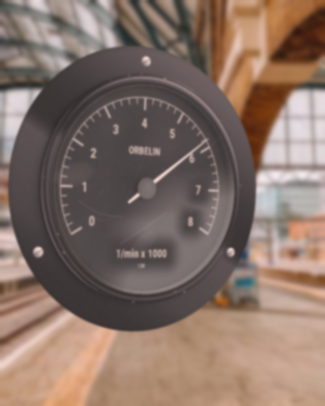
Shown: value=5800 unit=rpm
